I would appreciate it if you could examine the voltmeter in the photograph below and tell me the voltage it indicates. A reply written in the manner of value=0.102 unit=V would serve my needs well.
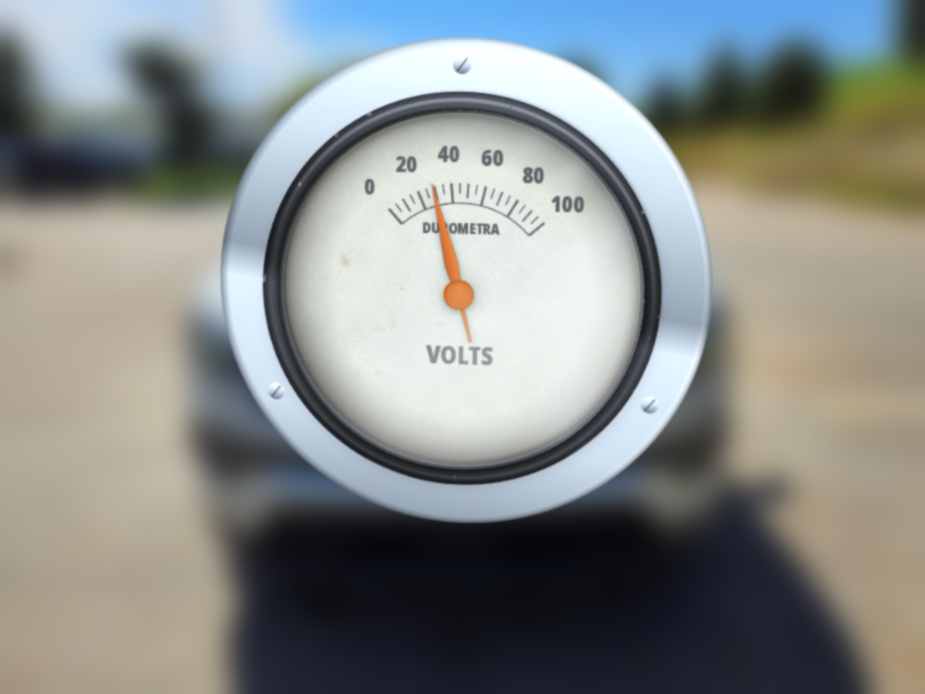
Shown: value=30 unit=V
